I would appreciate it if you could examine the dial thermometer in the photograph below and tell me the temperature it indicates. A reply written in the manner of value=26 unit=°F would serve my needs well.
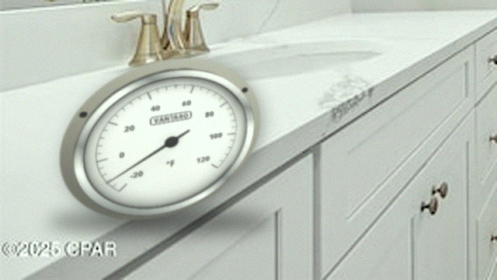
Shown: value=-12 unit=°F
